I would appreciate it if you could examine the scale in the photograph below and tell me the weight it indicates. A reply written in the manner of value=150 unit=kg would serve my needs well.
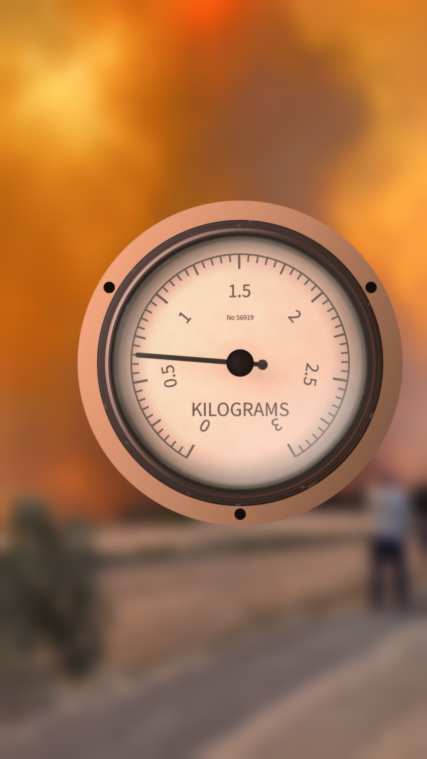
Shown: value=0.65 unit=kg
